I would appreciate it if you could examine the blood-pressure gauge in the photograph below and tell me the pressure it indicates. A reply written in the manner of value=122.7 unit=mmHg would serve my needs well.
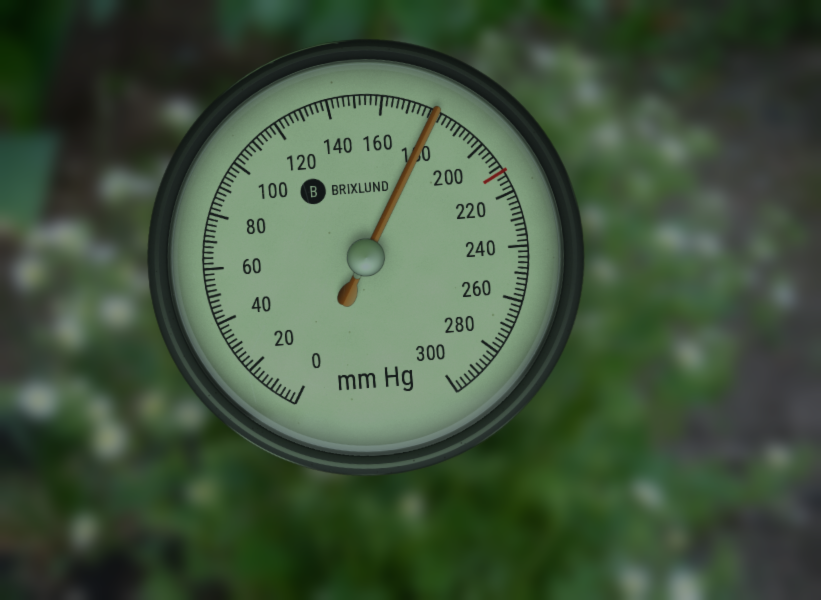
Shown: value=180 unit=mmHg
